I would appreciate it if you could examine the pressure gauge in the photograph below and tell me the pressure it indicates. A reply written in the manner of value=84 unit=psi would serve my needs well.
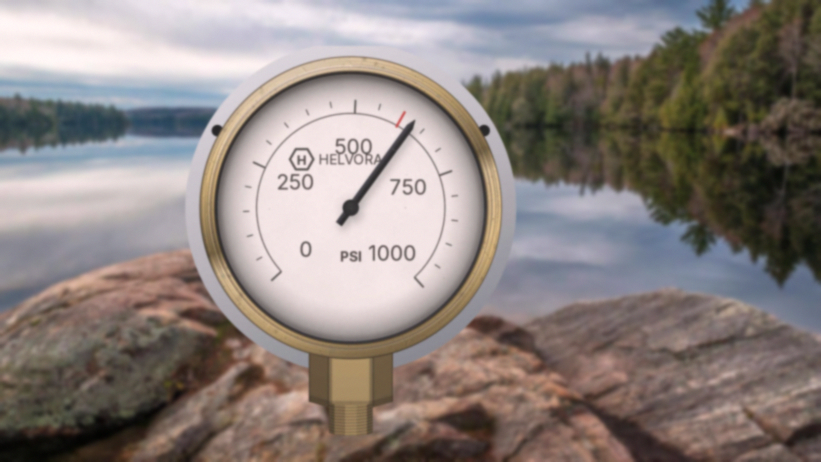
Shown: value=625 unit=psi
